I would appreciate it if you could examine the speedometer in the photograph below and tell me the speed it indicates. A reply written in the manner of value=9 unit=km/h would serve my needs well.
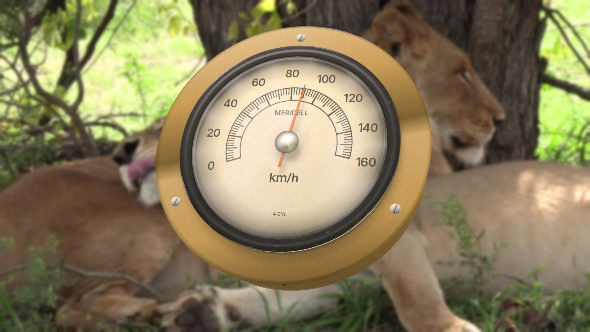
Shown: value=90 unit=km/h
